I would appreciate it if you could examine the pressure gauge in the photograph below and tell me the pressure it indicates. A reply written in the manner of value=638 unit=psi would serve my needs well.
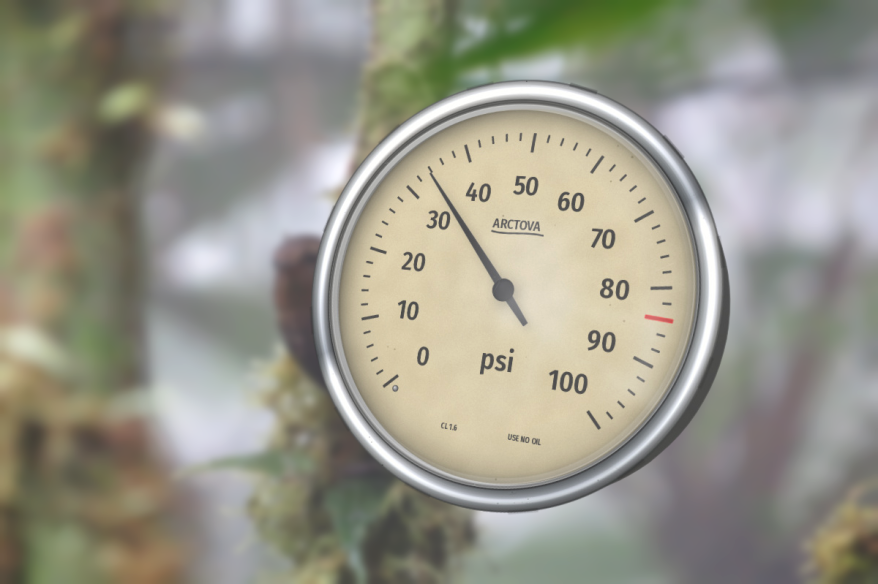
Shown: value=34 unit=psi
